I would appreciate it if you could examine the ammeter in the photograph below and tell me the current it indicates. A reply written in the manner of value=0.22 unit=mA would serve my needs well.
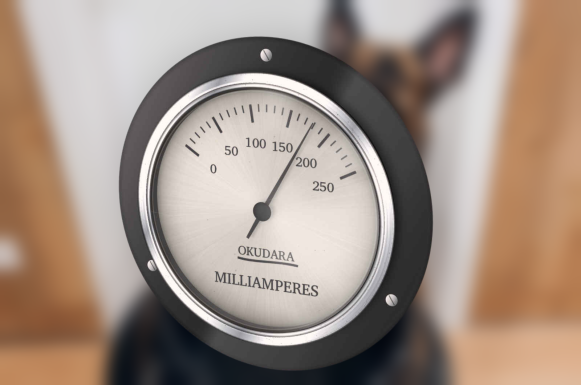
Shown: value=180 unit=mA
